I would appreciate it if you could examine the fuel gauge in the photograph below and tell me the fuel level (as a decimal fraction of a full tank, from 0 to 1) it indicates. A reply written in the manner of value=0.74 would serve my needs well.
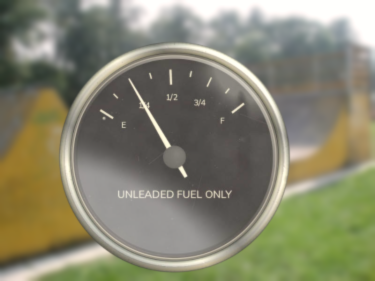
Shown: value=0.25
